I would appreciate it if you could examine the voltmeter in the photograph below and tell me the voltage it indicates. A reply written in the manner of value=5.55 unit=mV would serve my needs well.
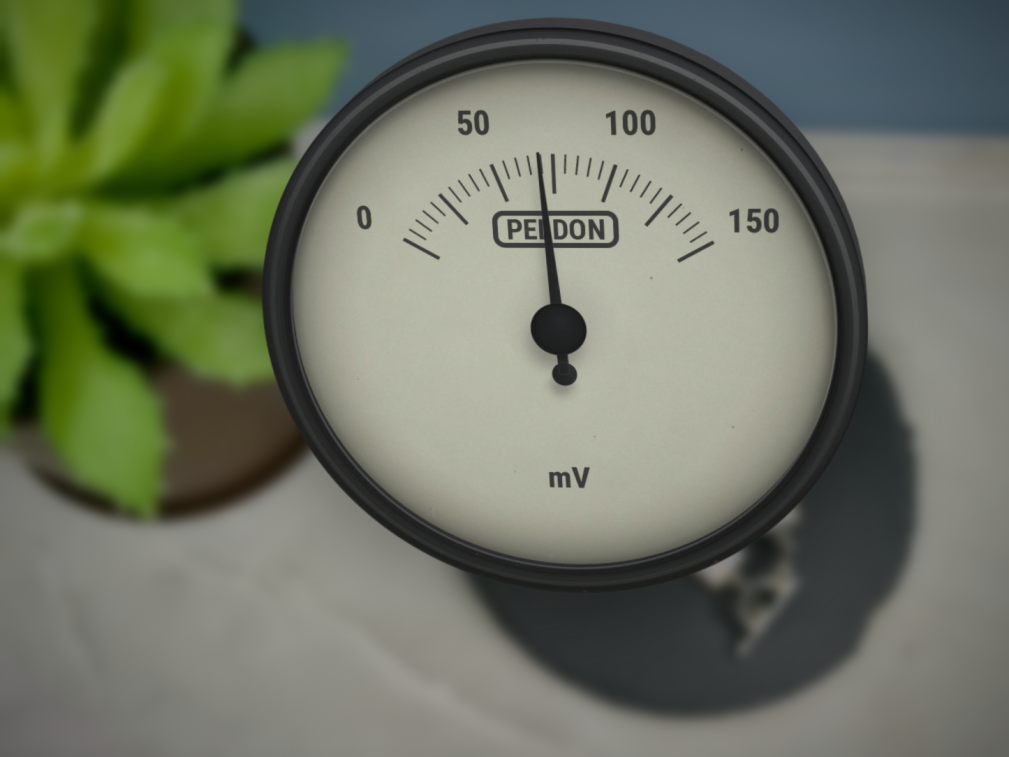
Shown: value=70 unit=mV
